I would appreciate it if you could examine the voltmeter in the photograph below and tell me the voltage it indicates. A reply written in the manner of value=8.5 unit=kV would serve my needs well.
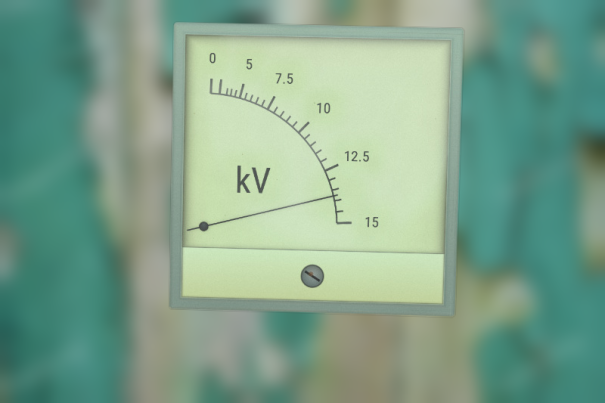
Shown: value=13.75 unit=kV
